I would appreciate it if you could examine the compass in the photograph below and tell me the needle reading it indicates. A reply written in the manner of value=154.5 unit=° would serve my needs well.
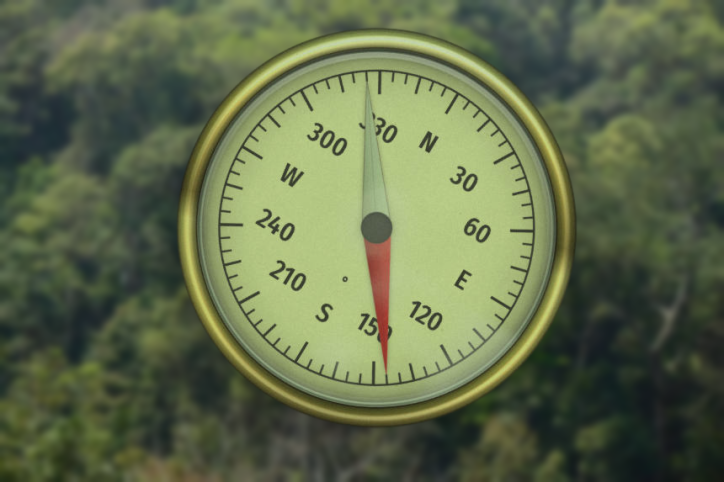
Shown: value=145 unit=°
